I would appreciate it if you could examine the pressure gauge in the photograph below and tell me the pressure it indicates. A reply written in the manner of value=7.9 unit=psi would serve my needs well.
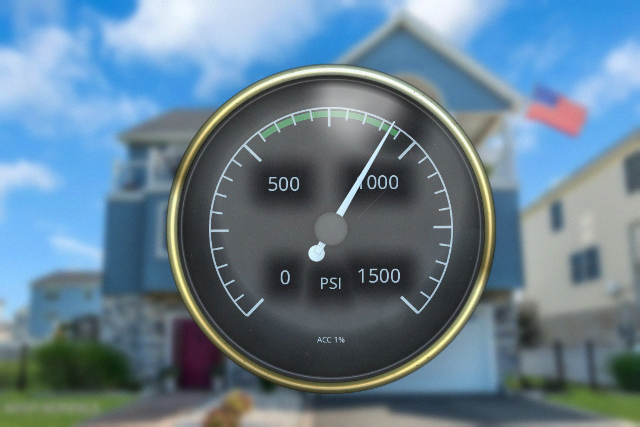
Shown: value=925 unit=psi
